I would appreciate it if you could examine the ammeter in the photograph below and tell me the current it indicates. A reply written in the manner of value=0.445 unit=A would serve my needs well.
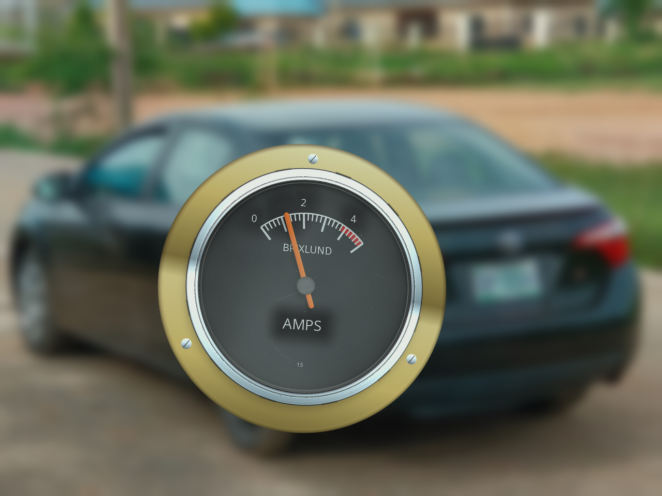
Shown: value=1.2 unit=A
